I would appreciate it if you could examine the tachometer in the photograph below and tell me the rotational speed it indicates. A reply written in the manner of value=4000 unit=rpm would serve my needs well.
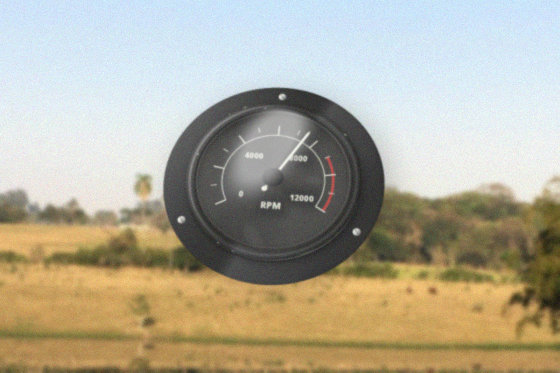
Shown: value=7500 unit=rpm
